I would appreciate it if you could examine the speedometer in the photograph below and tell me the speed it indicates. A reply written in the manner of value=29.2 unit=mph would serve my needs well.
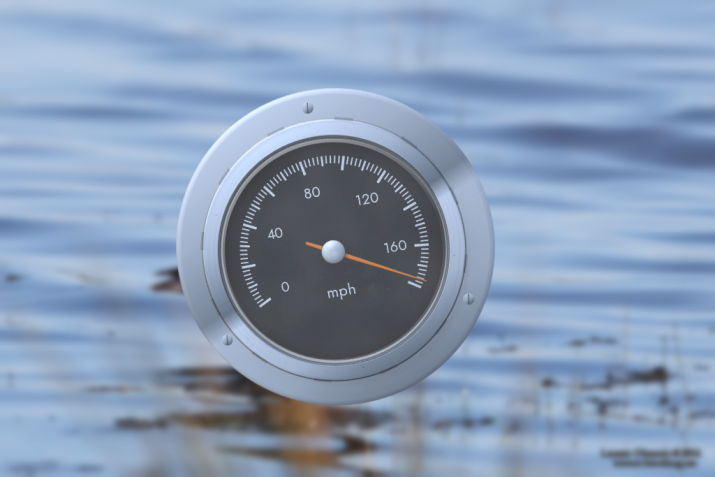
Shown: value=176 unit=mph
